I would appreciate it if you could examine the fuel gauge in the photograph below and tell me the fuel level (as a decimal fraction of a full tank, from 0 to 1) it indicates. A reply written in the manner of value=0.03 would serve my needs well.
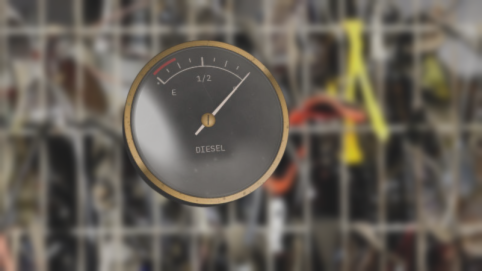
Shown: value=1
